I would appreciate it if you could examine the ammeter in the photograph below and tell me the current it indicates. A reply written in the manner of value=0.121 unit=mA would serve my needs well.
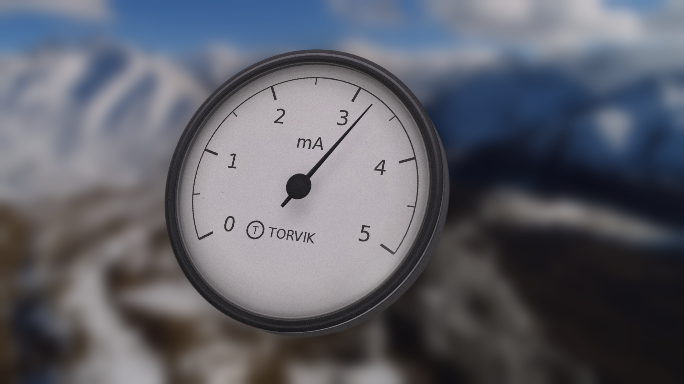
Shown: value=3.25 unit=mA
